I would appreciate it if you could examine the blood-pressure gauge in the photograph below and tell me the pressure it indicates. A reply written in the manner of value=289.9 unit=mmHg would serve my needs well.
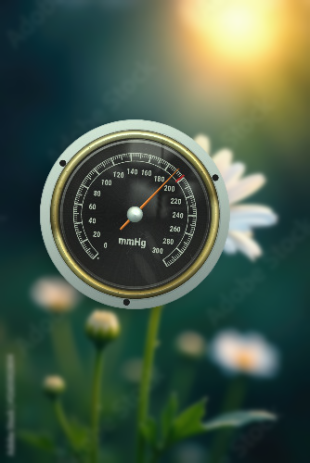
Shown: value=190 unit=mmHg
